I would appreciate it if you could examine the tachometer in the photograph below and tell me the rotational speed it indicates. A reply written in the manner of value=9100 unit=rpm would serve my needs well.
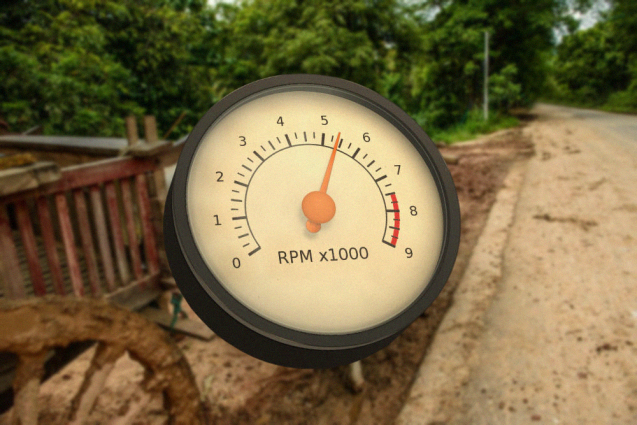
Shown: value=5375 unit=rpm
